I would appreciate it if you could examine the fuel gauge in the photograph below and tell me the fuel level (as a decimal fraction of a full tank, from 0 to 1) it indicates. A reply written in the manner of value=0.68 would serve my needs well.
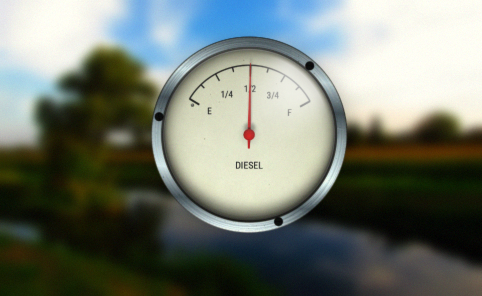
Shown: value=0.5
